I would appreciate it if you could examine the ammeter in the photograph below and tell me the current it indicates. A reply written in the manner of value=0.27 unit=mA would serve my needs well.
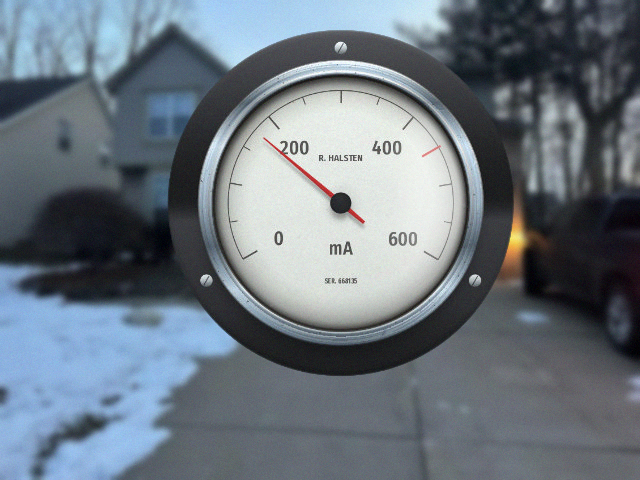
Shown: value=175 unit=mA
